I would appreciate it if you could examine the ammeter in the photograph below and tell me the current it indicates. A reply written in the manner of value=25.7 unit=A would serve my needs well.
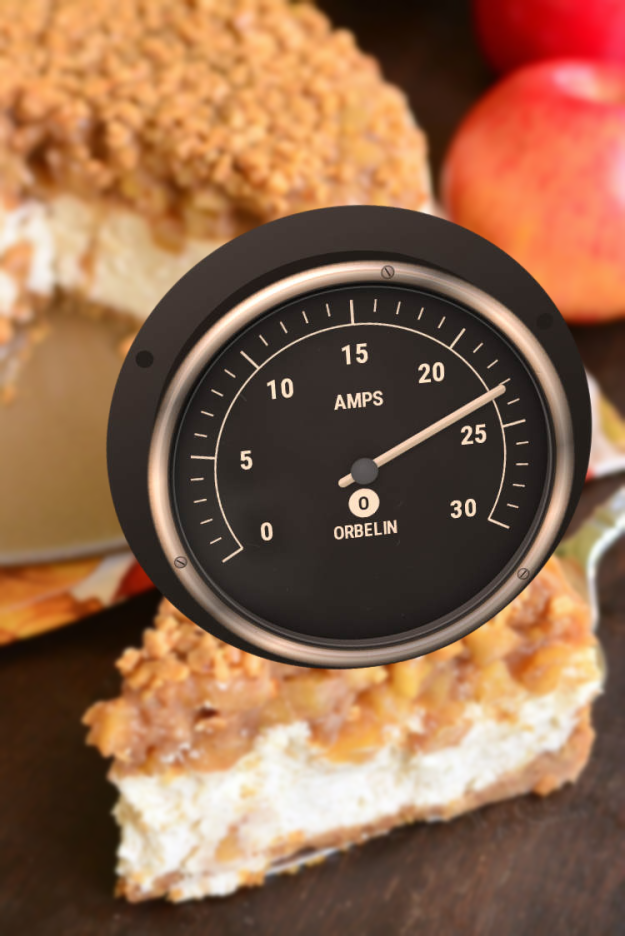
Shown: value=23 unit=A
